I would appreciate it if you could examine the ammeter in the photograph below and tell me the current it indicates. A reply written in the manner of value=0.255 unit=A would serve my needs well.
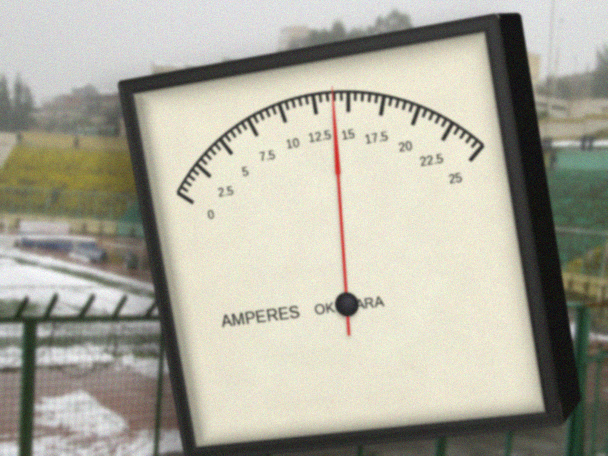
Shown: value=14 unit=A
